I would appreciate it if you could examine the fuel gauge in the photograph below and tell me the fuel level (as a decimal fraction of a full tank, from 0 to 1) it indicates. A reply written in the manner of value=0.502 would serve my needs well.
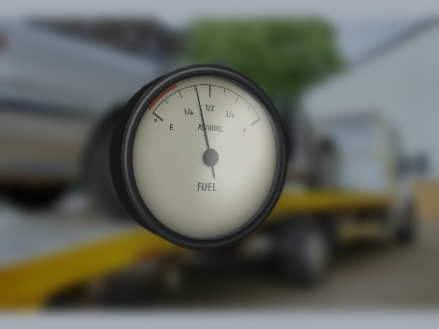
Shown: value=0.375
